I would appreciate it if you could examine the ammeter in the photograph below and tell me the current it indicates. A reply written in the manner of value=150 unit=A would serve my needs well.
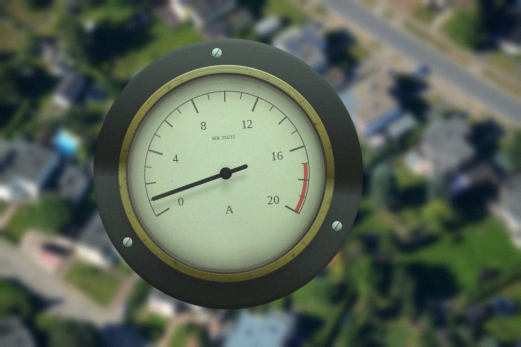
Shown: value=1 unit=A
